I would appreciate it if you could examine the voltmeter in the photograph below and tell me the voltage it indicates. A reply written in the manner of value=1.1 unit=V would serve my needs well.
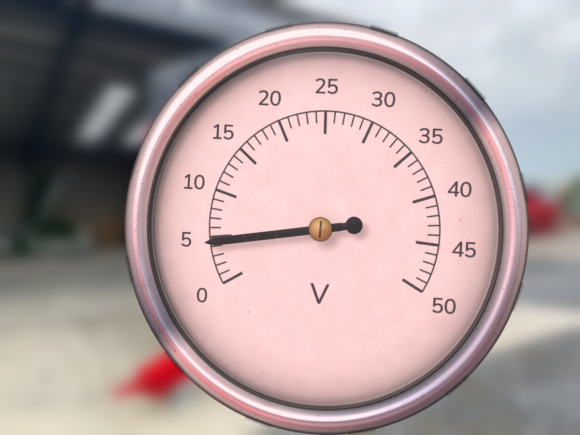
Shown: value=4.5 unit=V
